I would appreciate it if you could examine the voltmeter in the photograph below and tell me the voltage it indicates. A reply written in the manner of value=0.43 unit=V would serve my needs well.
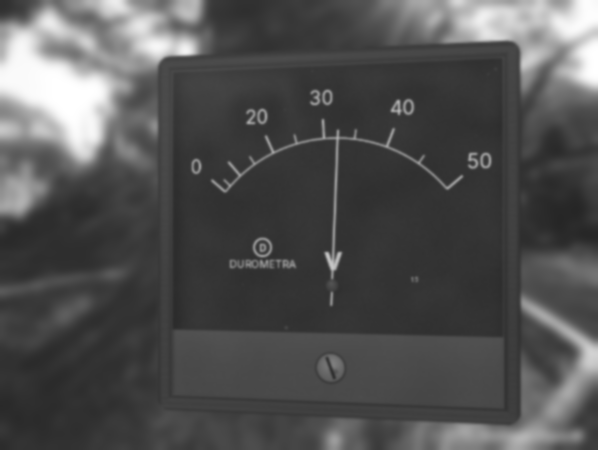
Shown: value=32.5 unit=V
